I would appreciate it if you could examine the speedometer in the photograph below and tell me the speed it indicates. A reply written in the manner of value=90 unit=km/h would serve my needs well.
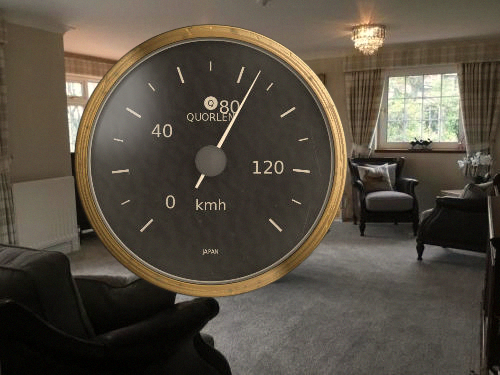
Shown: value=85 unit=km/h
